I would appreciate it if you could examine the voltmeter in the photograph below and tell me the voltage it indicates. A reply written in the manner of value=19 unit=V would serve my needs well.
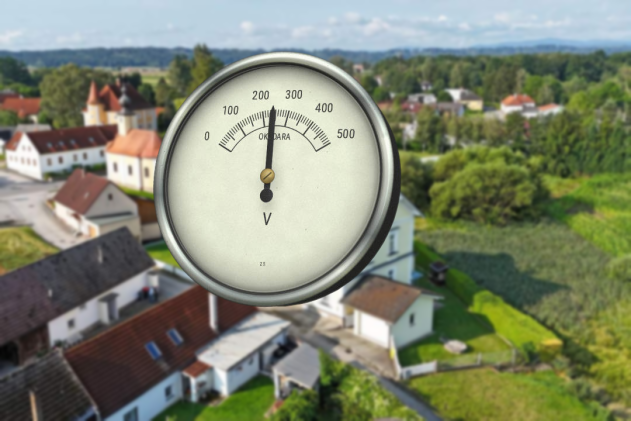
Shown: value=250 unit=V
